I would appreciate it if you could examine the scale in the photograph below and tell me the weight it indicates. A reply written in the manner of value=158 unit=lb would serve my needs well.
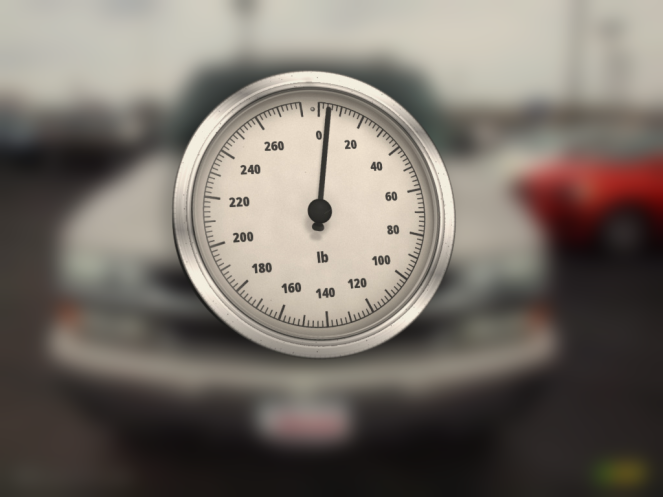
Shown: value=4 unit=lb
